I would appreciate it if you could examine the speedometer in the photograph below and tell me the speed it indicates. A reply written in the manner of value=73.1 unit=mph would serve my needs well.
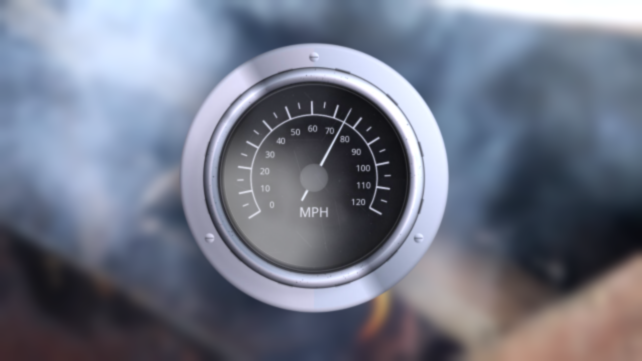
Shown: value=75 unit=mph
